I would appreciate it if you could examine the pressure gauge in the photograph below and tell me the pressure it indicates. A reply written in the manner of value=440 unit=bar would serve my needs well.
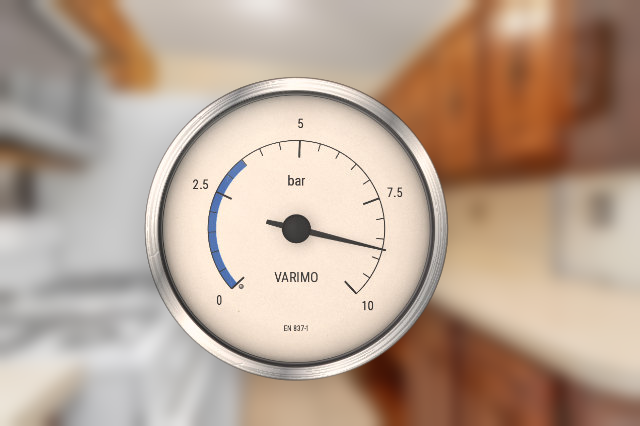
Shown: value=8.75 unit=bar
